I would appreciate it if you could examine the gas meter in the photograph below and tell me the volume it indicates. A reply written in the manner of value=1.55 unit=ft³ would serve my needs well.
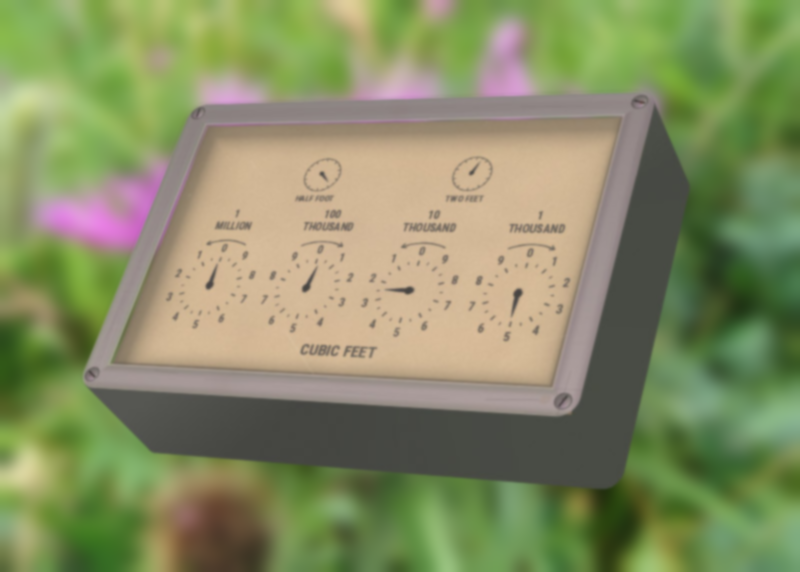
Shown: value=2500 unit=ft³
